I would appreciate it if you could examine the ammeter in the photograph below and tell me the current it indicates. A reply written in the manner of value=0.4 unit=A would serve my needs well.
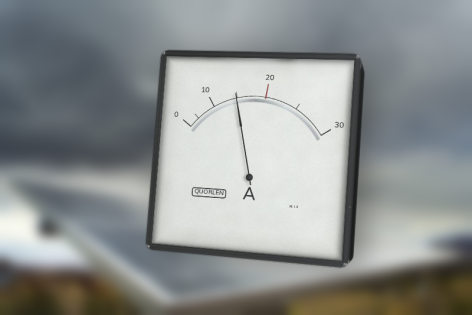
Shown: value=15 unit=A
